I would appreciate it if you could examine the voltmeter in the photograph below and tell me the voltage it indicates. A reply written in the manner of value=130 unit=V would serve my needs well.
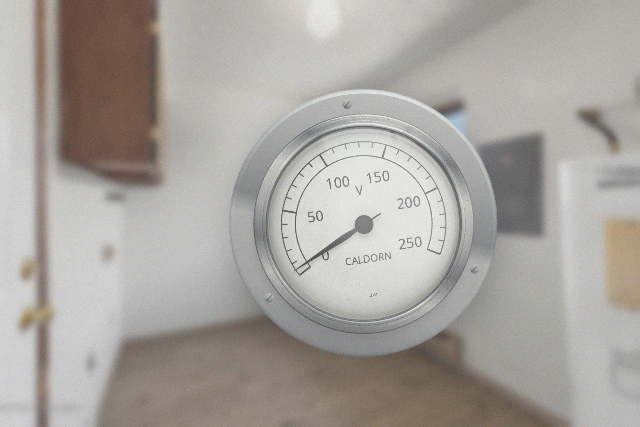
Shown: value=5 unit=V
